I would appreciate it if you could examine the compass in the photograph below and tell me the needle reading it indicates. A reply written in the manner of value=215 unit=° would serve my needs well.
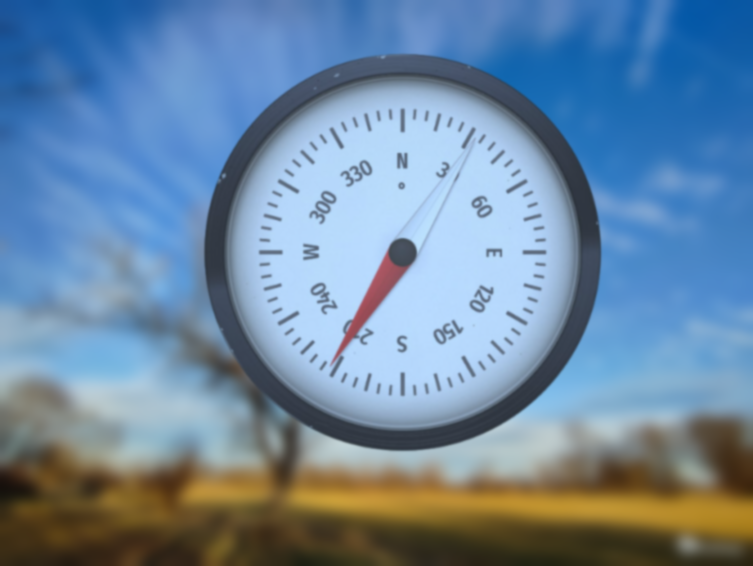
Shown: value=212.5 unit=°
